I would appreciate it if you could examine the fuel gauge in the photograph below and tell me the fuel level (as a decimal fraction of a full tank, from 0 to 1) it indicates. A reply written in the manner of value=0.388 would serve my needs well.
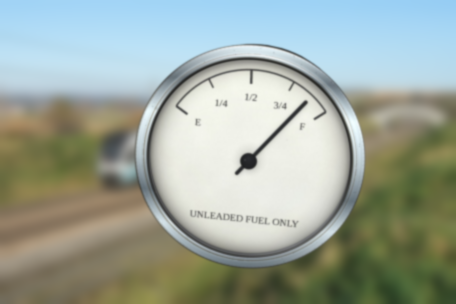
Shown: value=0.875
